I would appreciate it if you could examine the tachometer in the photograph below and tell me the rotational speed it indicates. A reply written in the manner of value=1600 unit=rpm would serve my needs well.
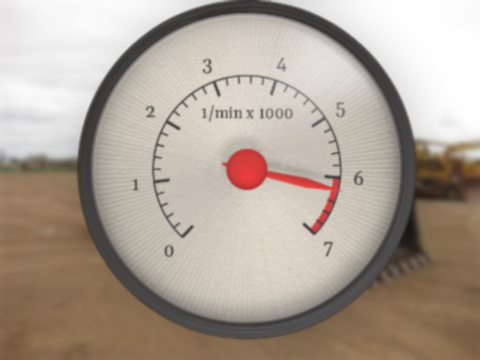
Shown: value=6200 unit=rpm
